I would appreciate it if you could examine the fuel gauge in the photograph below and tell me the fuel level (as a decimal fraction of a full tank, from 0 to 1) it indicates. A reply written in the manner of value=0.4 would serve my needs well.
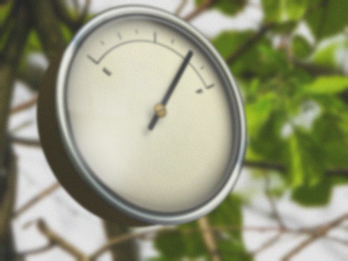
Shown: value=0.75
